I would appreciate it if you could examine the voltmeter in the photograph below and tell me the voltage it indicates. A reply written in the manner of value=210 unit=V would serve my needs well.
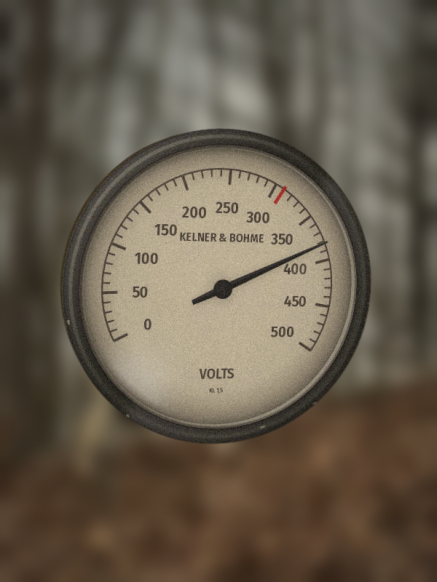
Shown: value=380 unit=V
